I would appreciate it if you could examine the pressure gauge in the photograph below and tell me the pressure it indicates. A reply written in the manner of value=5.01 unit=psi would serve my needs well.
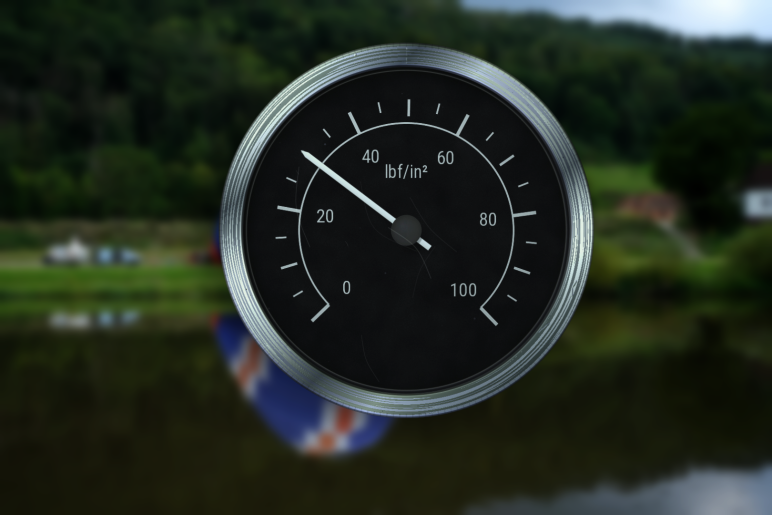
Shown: value=30 unit=psi
